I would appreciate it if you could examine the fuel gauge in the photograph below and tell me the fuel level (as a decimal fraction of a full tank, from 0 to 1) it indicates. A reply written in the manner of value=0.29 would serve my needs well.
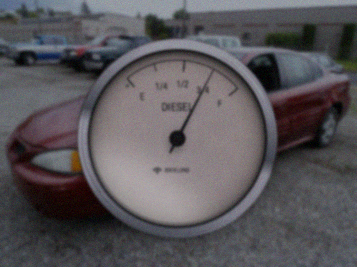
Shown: value=0.75
